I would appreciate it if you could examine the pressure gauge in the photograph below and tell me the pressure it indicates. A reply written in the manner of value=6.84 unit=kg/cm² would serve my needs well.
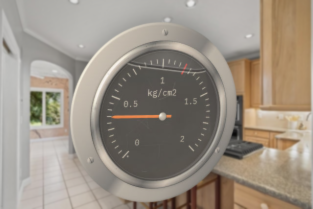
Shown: value=0.35 unit=kg/cm²
